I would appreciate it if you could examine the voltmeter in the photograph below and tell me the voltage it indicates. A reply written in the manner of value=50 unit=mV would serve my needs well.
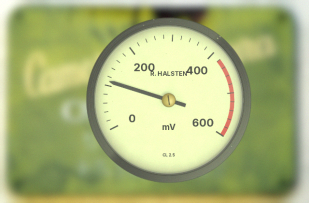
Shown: value=110 unit=mV
